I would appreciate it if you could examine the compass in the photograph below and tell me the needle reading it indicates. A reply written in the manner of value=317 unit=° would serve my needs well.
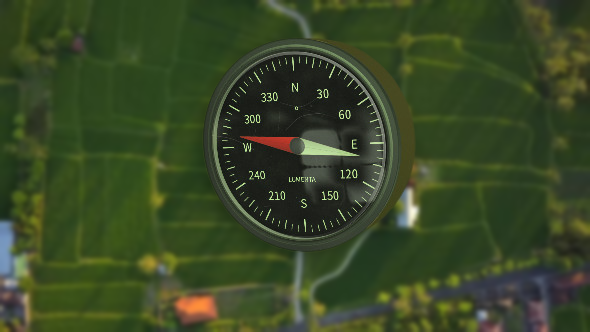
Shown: value=280 unit=°
